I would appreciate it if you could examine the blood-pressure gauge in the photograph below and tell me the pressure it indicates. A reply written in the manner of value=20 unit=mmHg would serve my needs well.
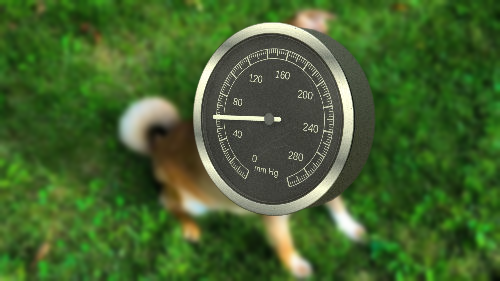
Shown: value=60 unit=mmHg
